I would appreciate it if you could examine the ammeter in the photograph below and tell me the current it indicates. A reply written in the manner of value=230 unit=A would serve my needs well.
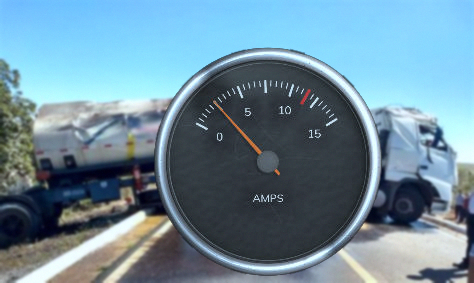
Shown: value=2.5 unit=A
